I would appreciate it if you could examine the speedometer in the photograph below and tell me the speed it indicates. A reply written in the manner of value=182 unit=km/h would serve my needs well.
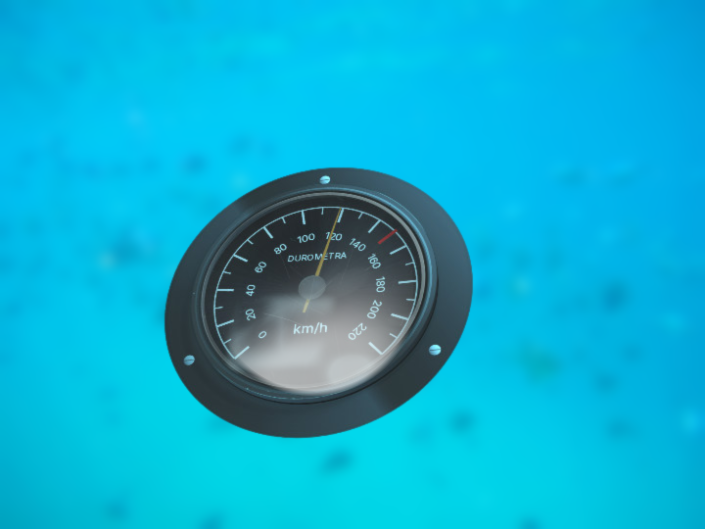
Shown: value=120 unit=km/h
